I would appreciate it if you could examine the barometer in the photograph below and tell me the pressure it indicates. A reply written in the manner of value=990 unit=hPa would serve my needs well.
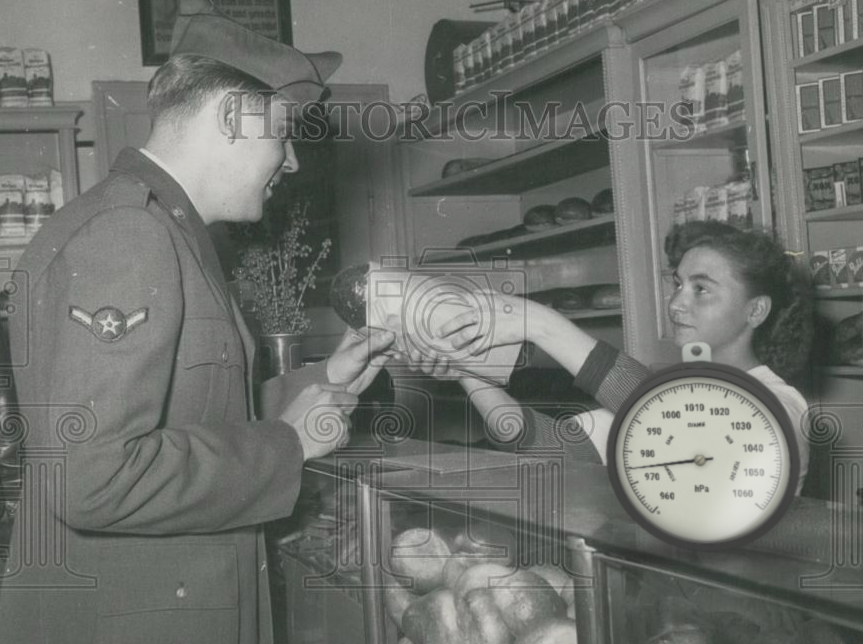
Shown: value=975 unit=hPa
